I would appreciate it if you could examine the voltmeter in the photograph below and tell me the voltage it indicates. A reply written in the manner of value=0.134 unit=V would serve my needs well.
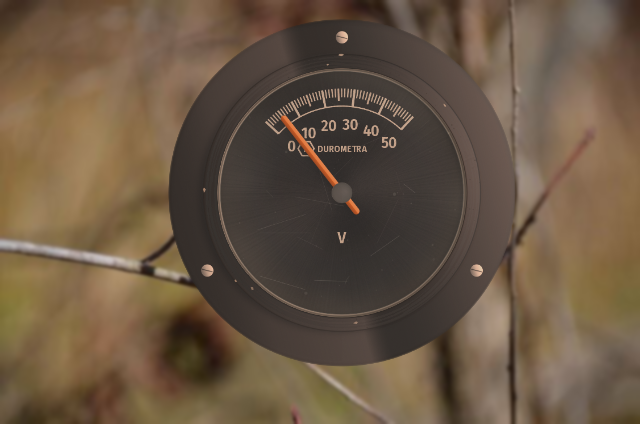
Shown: value=5 unit=V
